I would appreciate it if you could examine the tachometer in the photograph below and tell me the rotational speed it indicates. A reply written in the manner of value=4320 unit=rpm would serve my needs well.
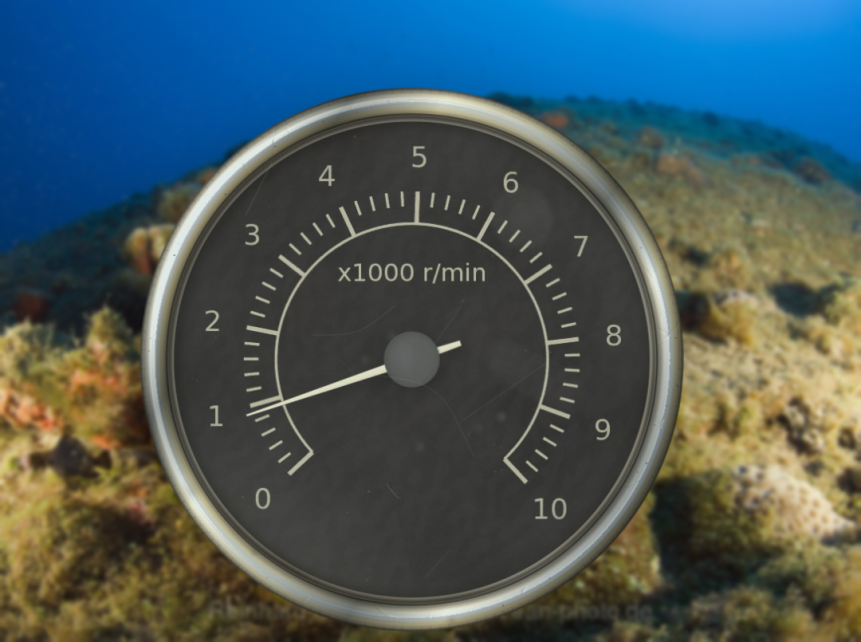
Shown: value=900 unit=rpm
